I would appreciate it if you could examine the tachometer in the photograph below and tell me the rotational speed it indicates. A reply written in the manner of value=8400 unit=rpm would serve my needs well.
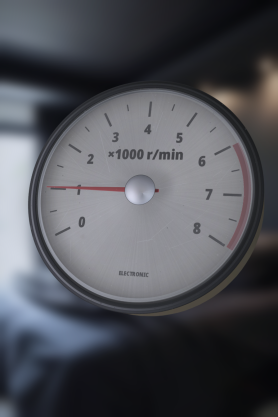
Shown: value=1000 unit=rpm
